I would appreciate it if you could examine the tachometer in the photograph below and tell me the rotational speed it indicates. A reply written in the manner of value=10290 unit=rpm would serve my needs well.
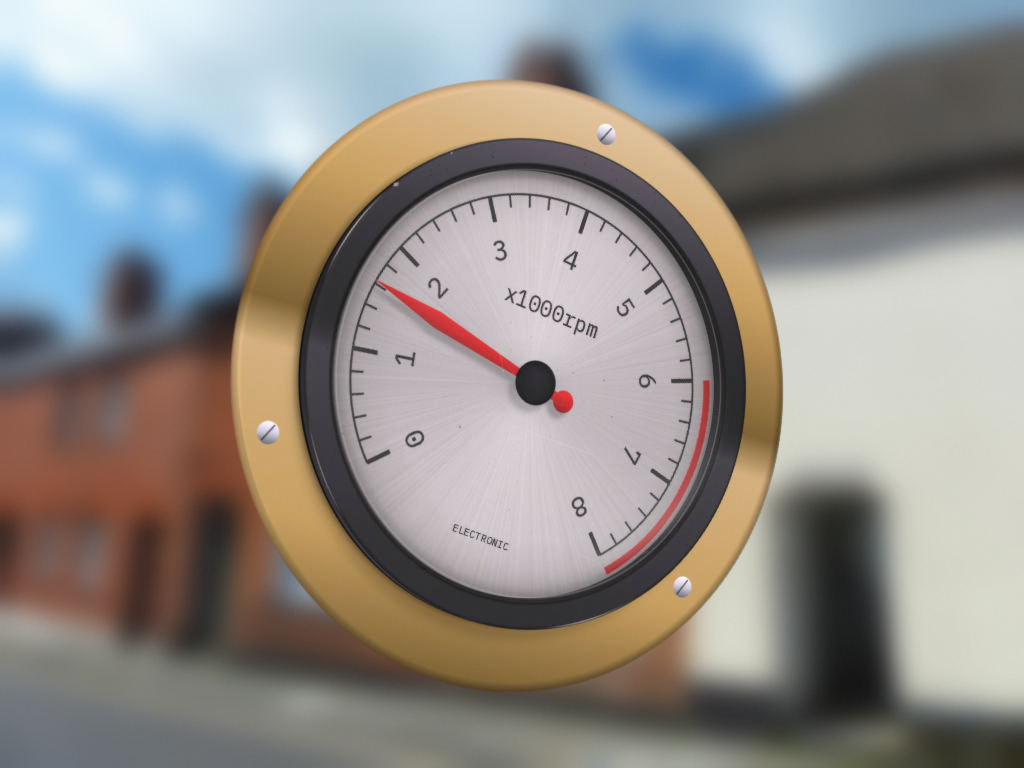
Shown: value=1600 unit=rpm
